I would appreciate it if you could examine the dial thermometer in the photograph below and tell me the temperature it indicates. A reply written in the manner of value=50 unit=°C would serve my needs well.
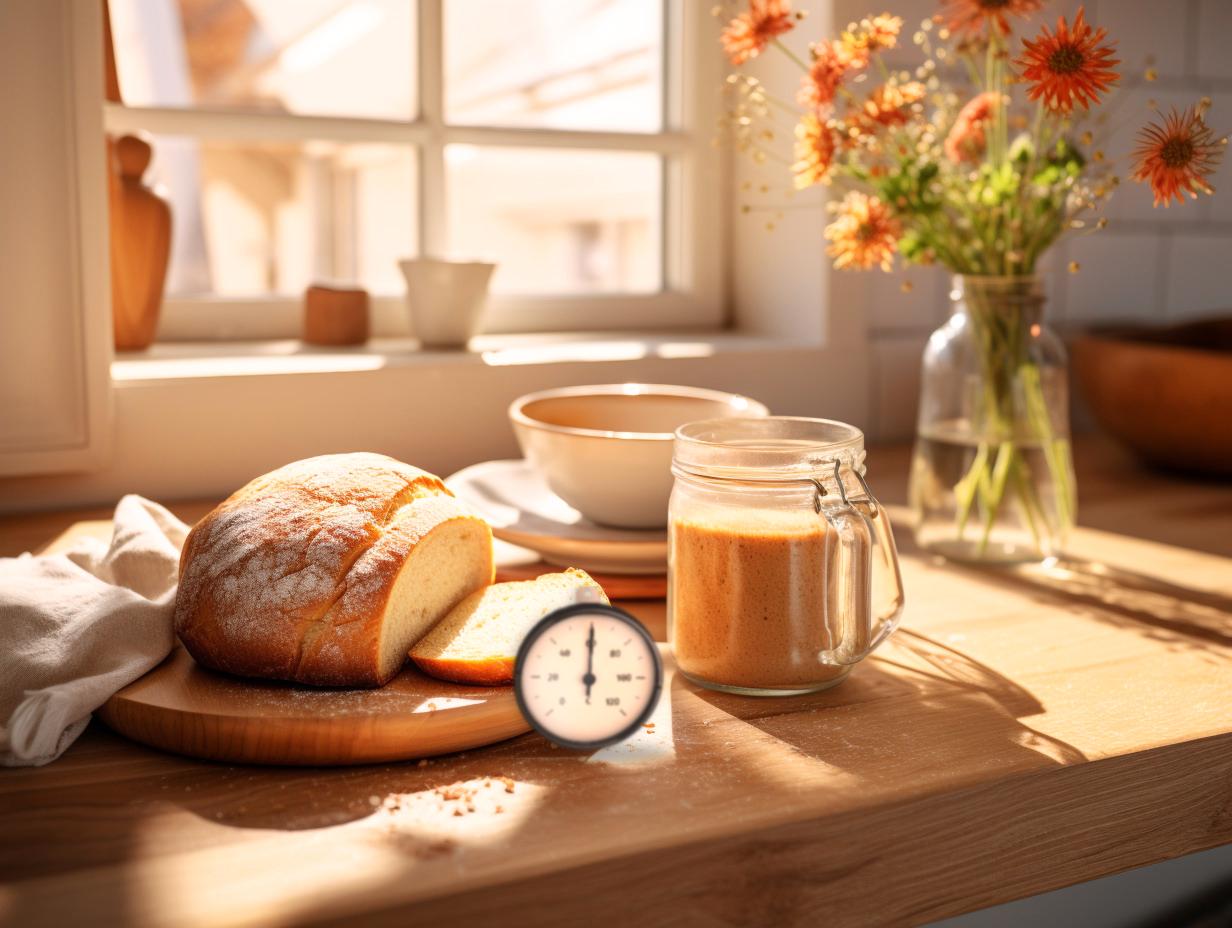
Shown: value=60 unit=°C
